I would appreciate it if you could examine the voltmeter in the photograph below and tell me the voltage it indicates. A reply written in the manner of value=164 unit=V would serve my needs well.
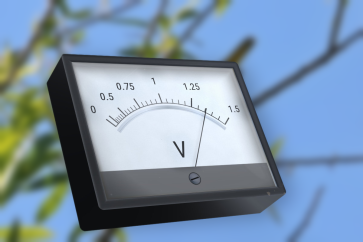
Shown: value=1.35 unit=V
